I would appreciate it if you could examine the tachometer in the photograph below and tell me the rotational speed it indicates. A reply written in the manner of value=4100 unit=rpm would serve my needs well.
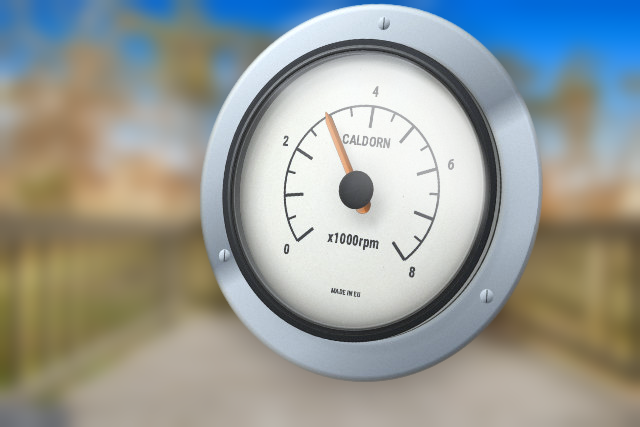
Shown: value=3000 unit=rpm
